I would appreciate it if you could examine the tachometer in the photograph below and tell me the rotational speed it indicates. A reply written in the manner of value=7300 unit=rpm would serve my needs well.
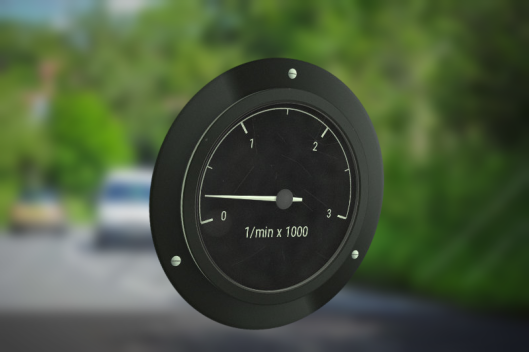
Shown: value=250 unit=rpm
